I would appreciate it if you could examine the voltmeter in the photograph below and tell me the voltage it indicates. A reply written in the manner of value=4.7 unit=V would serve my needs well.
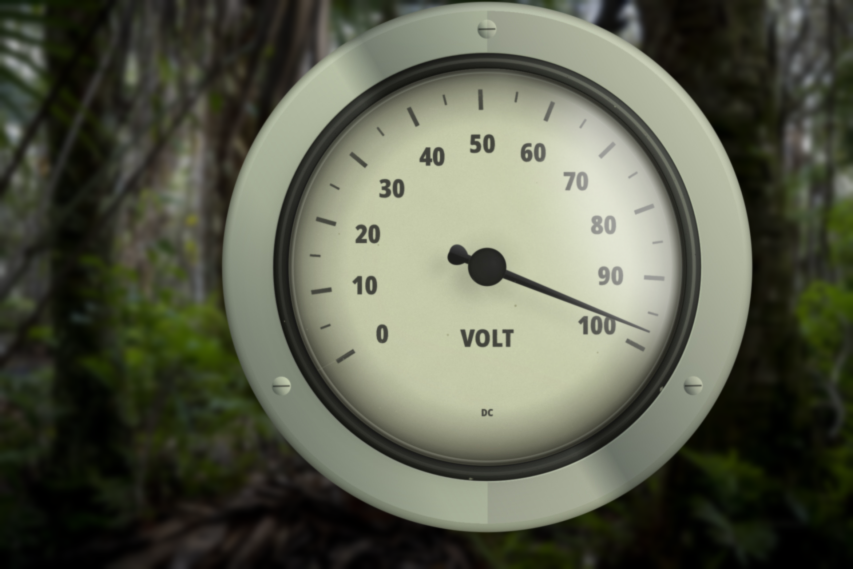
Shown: value=97.5 unit=V
